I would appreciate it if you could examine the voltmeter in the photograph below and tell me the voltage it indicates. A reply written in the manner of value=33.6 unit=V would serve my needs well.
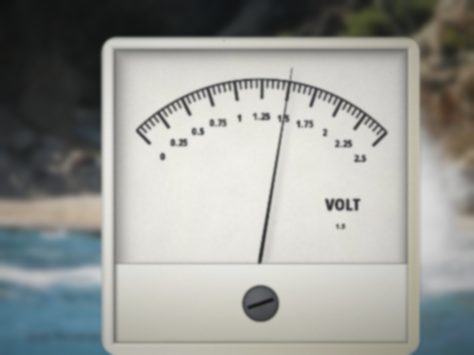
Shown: value=1.5 unit=V
